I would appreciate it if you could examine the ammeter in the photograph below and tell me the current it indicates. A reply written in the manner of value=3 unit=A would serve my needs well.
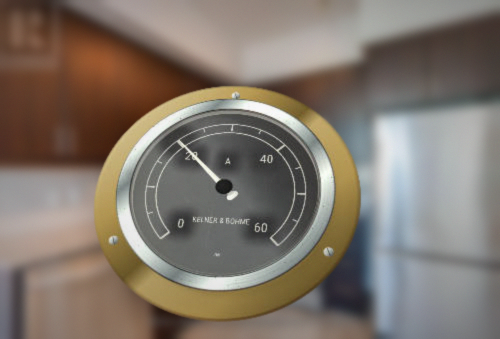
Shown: value=20 unit=A
